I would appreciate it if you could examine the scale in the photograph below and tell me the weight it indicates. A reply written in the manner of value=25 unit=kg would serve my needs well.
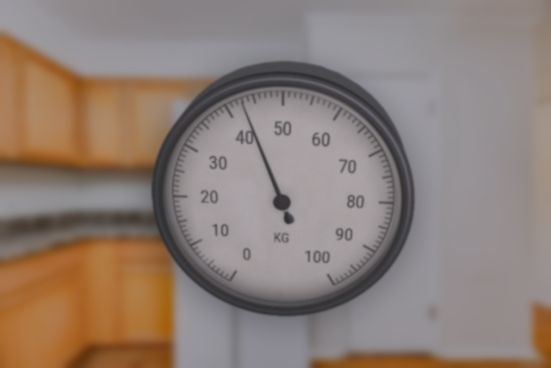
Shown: value=43 unit=kg
